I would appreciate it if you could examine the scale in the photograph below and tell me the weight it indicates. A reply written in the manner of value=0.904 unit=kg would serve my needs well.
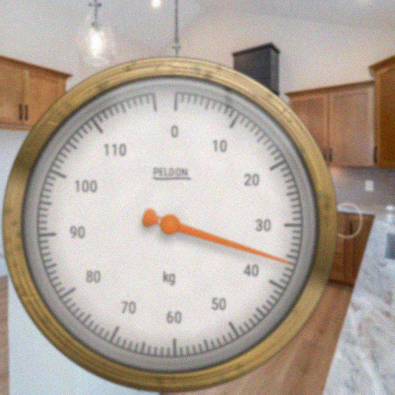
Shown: value=36 unit=kg
